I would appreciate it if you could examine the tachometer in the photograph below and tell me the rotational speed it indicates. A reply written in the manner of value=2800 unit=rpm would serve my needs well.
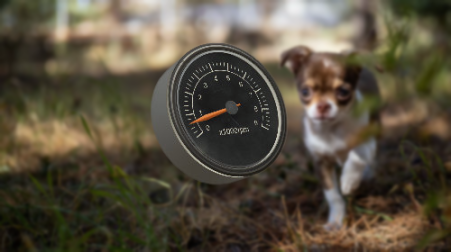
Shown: value=600 unit=rpm
